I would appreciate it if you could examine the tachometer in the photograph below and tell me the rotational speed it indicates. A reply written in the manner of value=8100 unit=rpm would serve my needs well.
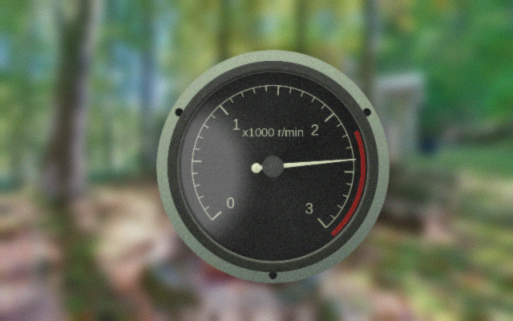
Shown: value=2400 unit=rpm
